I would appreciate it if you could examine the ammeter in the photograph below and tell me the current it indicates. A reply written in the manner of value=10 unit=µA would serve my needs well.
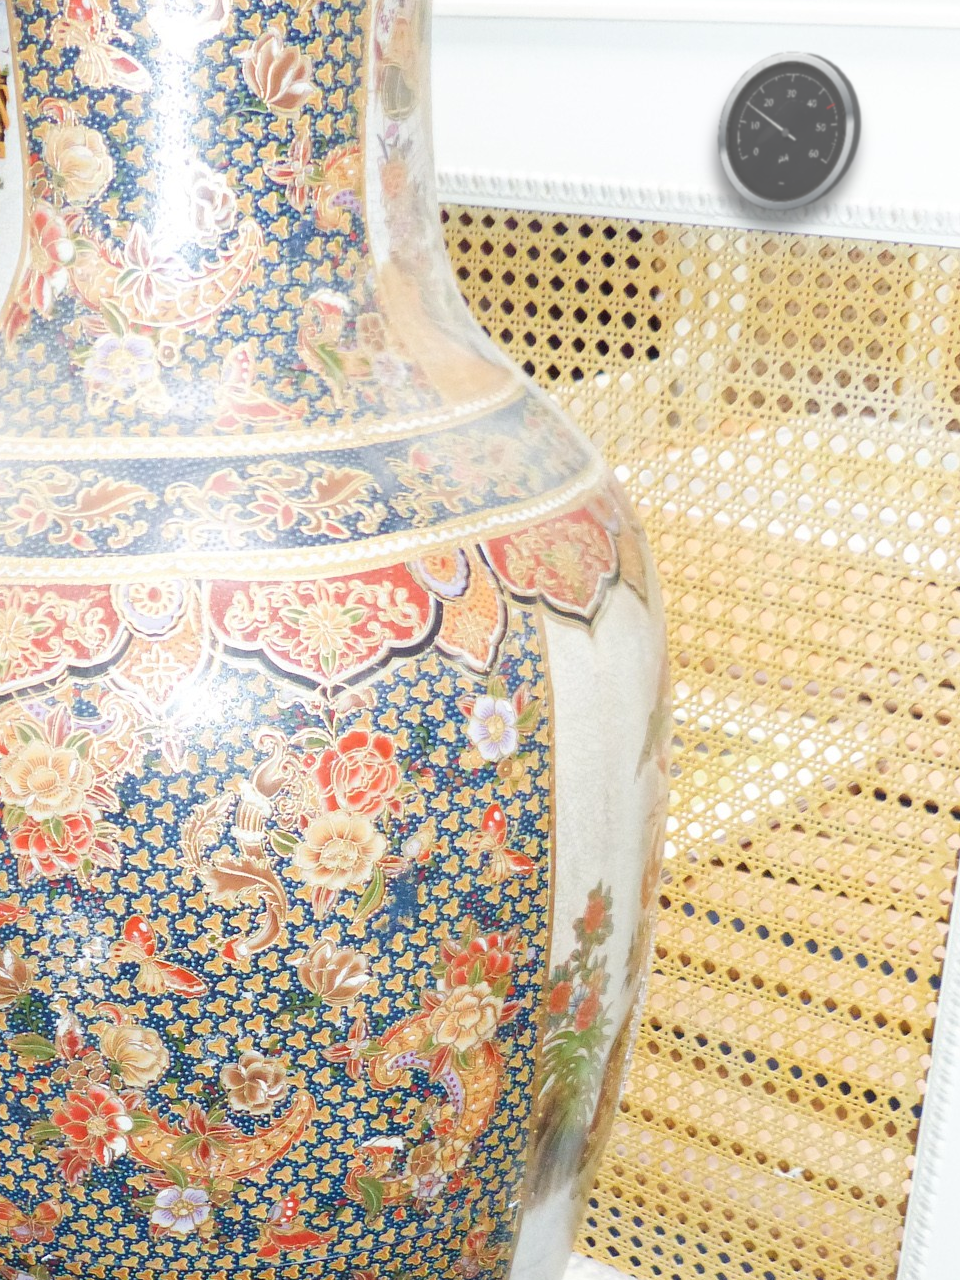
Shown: value=15 unit=µA
